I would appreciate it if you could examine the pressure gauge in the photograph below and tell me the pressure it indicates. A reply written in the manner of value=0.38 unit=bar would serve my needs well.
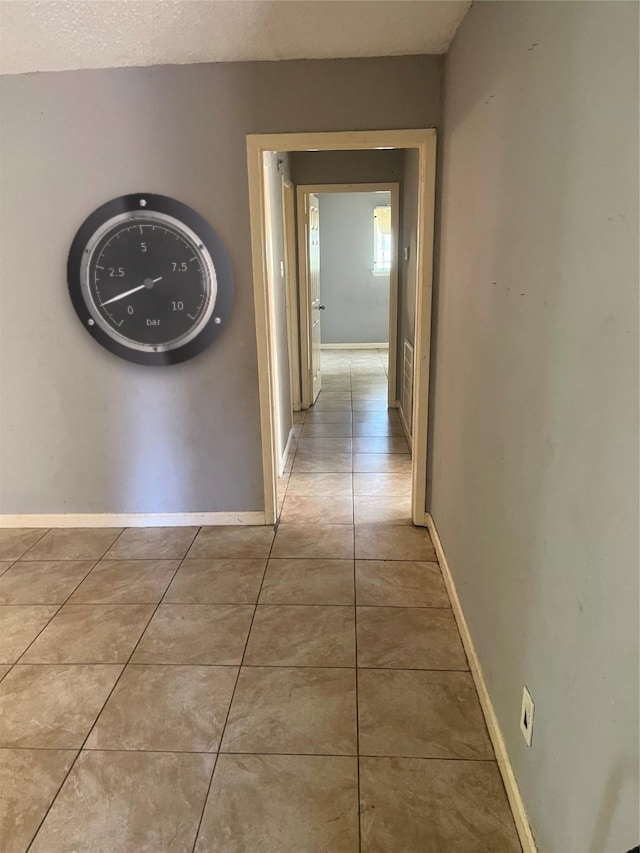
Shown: value=1 unit=bar
